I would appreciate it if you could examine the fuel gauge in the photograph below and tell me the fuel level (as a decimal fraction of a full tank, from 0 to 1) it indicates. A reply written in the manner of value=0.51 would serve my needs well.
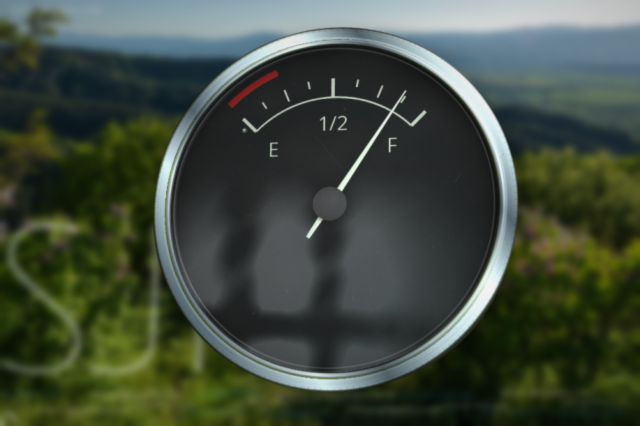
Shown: value=0.875
